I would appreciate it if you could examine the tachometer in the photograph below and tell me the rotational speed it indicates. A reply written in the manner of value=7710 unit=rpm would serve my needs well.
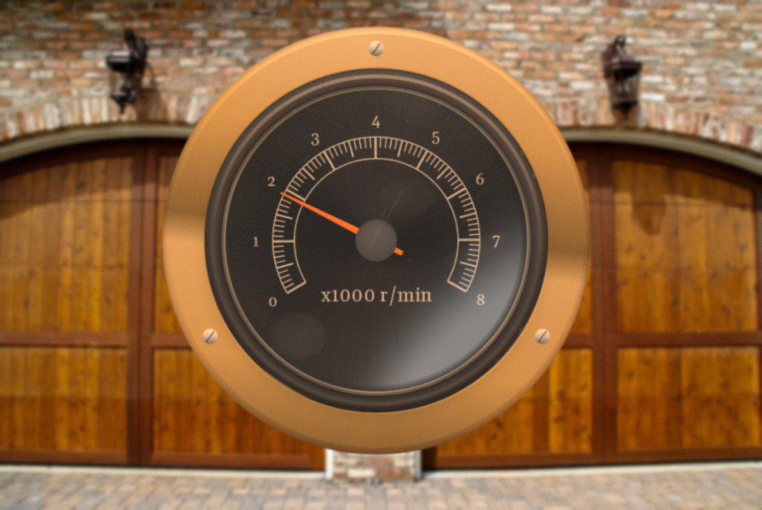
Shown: value=1900 unit=rpm
